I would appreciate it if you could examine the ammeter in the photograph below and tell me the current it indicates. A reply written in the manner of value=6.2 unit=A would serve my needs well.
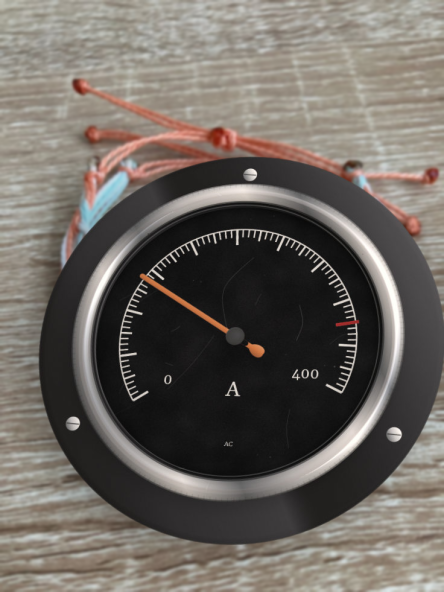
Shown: value=110 unit=A
